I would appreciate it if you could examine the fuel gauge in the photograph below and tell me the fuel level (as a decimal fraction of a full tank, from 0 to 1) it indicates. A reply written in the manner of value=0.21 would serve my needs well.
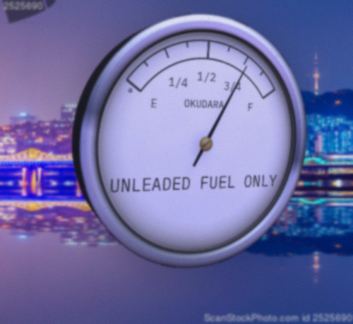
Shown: value=0.75
